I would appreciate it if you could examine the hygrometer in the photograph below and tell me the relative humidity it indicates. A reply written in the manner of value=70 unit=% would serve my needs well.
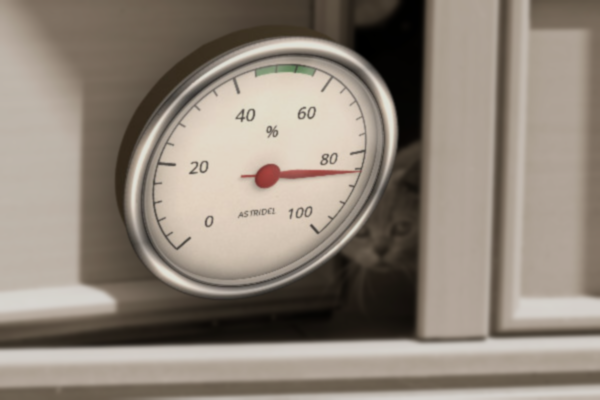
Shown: value=84 unit=%
